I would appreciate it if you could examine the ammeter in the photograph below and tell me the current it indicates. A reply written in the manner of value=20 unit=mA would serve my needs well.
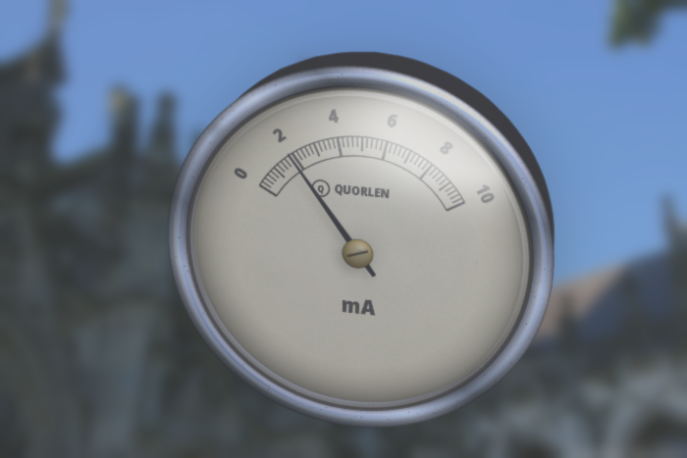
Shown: value=2 unit=mA
